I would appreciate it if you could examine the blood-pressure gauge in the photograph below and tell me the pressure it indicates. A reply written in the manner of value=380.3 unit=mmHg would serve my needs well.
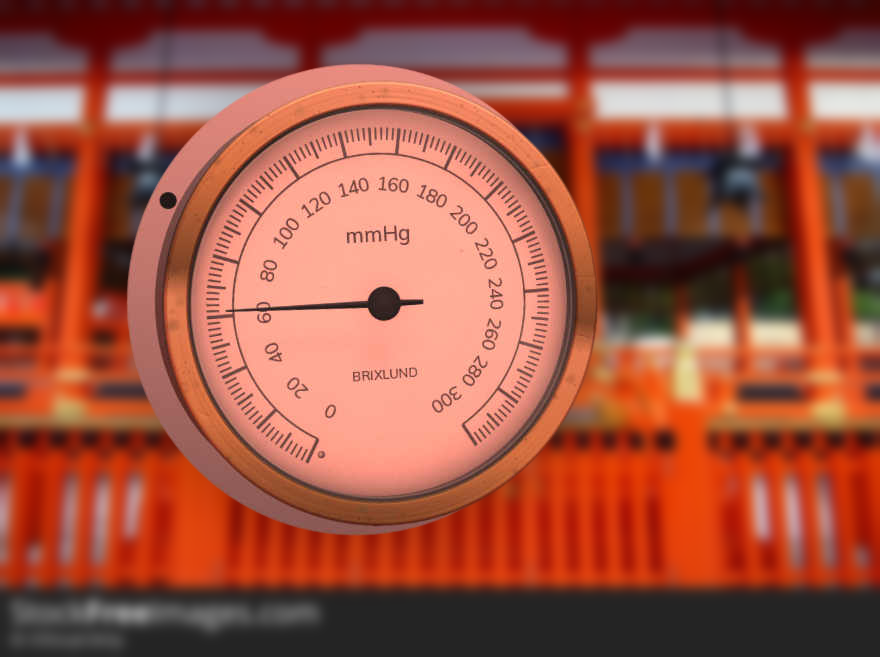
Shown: value=62 unit=mmHg
